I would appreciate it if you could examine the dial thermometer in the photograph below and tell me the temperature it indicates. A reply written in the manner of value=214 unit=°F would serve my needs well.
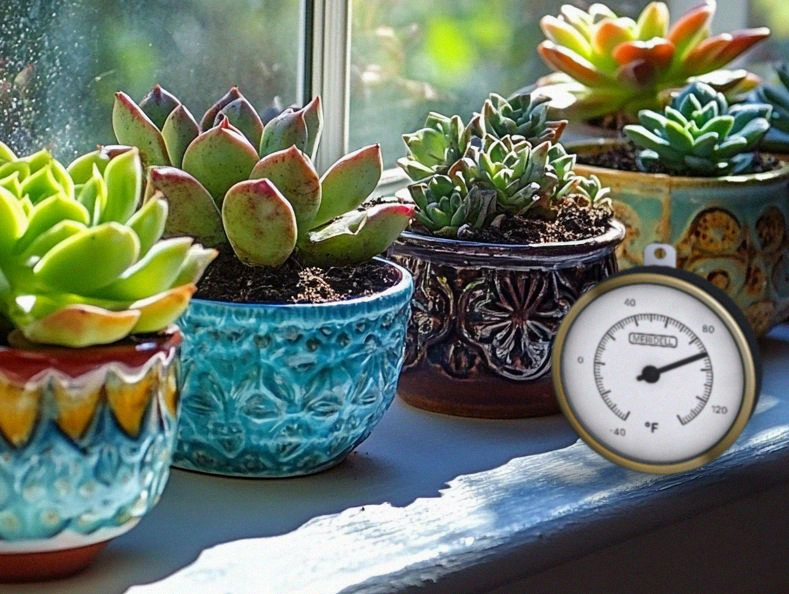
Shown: value=90 unit=°F
